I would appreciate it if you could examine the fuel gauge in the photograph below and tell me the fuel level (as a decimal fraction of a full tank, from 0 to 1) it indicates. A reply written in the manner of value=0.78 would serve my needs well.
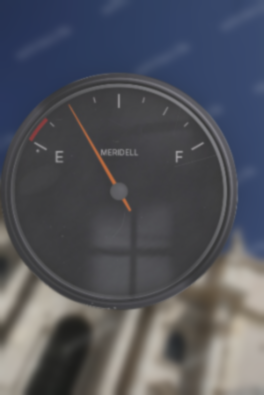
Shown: value=0.25
